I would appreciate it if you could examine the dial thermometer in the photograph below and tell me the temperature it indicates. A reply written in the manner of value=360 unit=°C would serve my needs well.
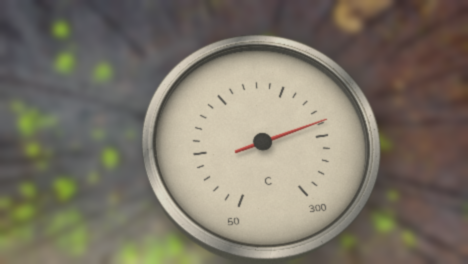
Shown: value=240 unit=°C
